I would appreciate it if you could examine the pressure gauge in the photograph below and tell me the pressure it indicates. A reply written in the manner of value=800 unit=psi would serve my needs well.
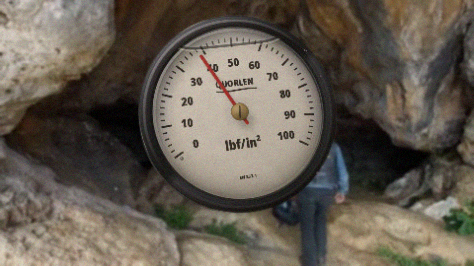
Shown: value=38 unit=psi
